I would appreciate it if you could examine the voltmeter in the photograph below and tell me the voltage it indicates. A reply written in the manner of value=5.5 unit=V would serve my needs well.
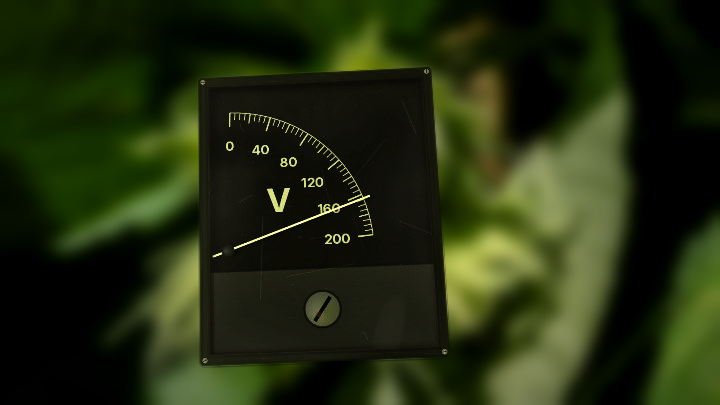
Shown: value=165 unit=V
